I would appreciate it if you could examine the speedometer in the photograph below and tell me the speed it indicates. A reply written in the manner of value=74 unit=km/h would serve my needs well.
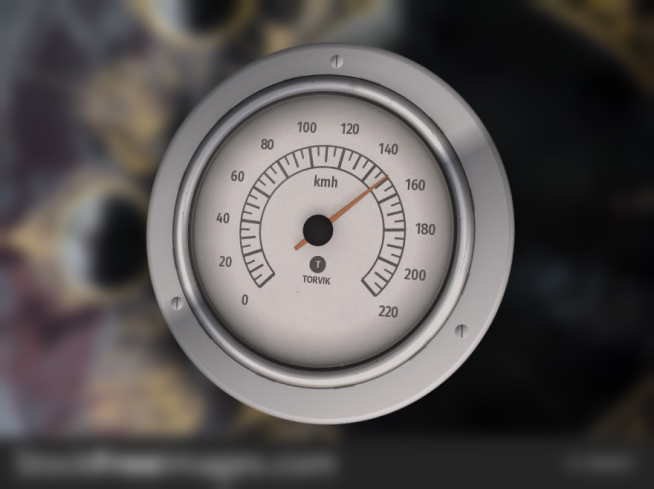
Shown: value=150 unit=km/h
